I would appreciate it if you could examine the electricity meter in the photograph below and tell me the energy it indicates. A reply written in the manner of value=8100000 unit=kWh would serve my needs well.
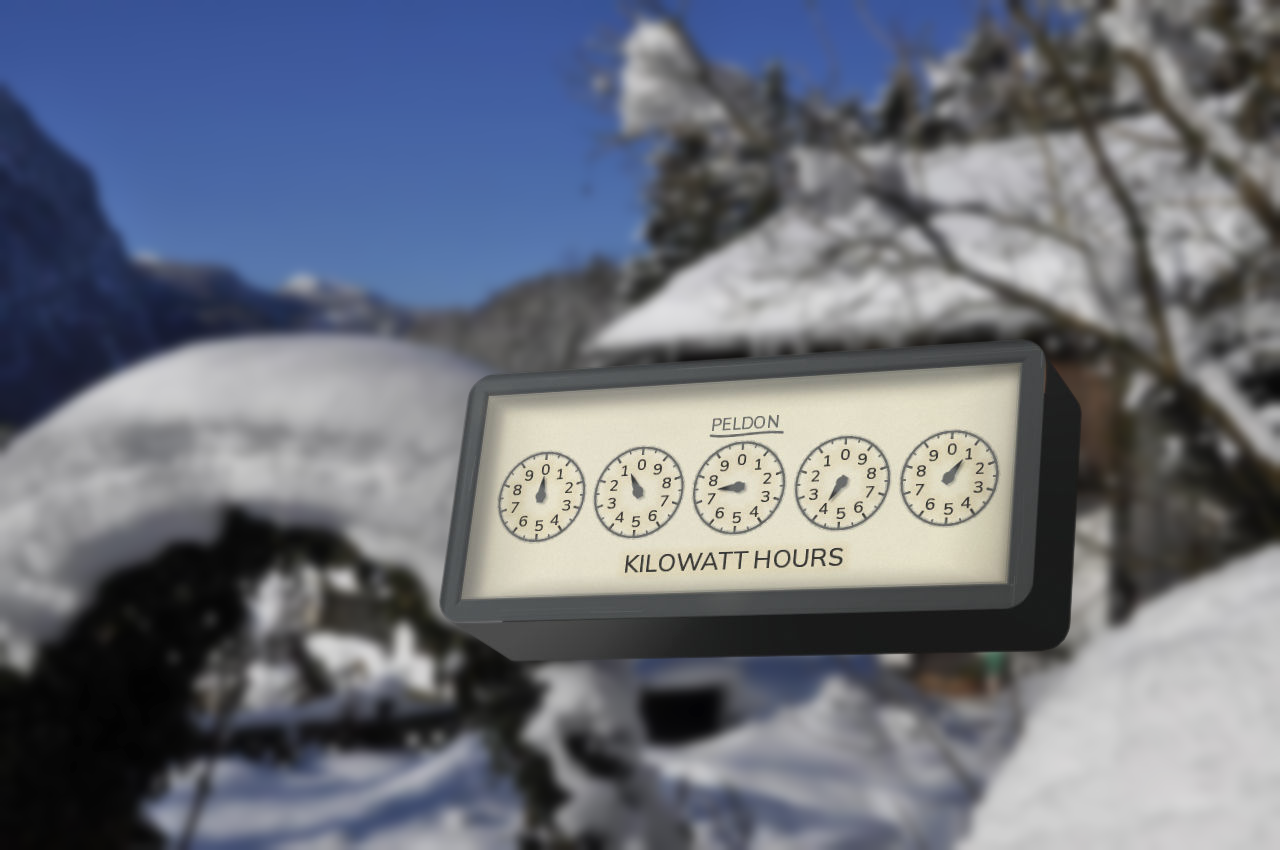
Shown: value=741 unit=kWh
